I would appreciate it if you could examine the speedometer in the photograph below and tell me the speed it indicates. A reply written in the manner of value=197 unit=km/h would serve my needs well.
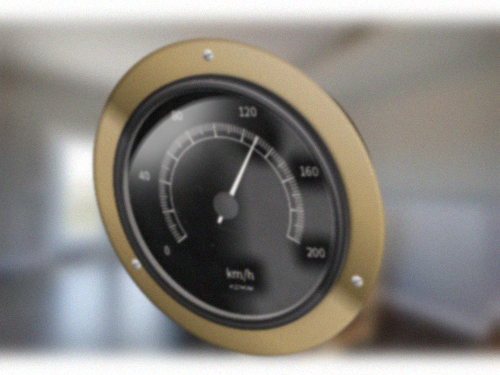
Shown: value=130 unit=km/h
